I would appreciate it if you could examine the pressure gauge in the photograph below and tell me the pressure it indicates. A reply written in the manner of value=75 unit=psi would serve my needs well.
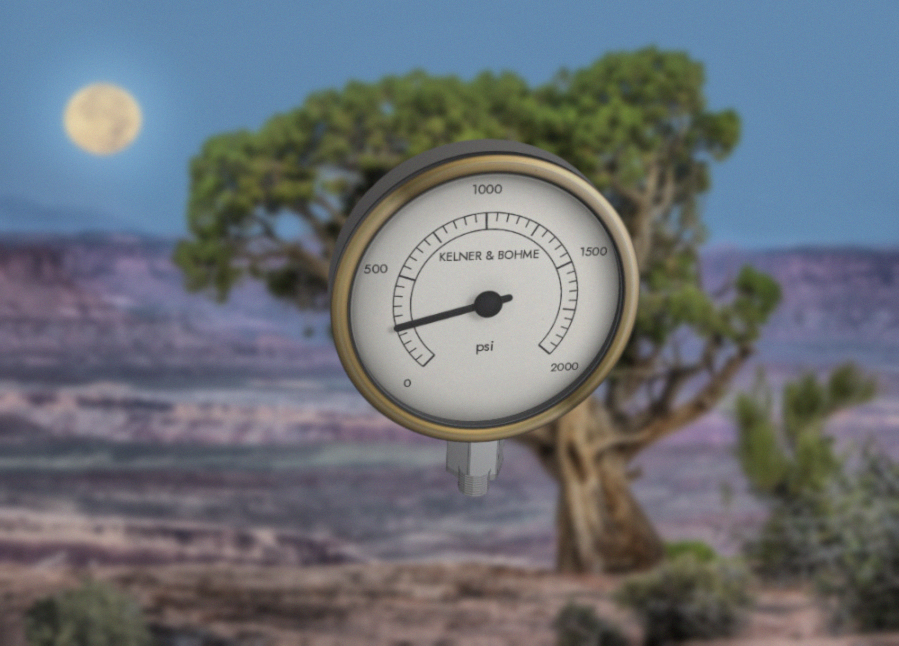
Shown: value=250 unit=psi
